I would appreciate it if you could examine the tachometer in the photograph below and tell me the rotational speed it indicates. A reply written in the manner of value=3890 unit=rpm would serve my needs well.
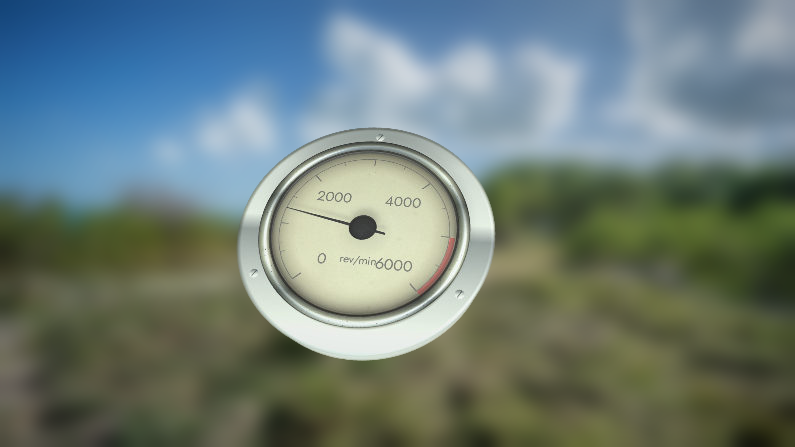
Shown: value=1250 unit=rpm
